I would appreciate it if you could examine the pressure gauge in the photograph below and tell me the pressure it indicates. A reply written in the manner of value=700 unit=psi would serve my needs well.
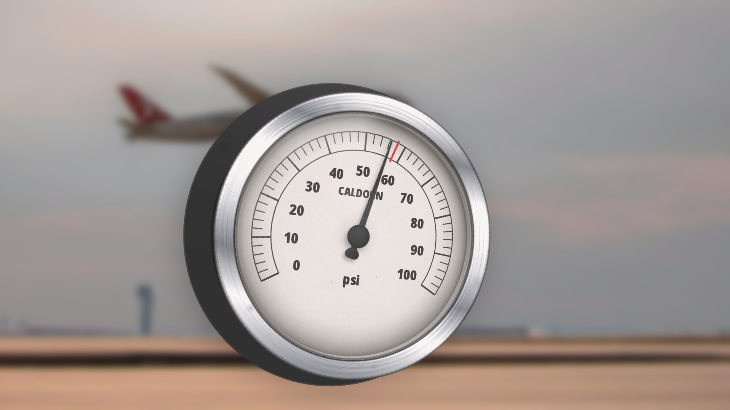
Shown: value=56 unit=psi
